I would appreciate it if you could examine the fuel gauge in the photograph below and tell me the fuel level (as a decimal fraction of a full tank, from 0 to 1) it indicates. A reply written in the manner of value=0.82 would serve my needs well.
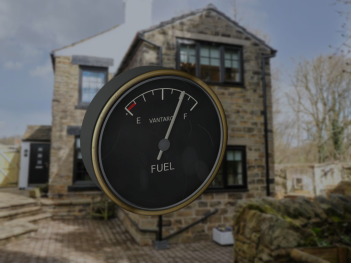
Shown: value=0.75
